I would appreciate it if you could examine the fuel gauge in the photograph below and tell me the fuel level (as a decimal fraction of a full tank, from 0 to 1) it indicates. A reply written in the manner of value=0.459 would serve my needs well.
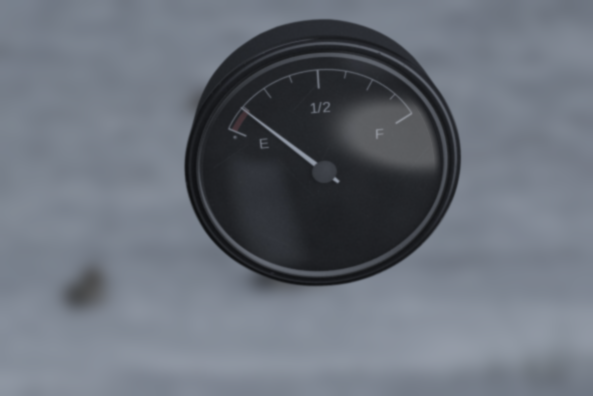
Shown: value=0.125
